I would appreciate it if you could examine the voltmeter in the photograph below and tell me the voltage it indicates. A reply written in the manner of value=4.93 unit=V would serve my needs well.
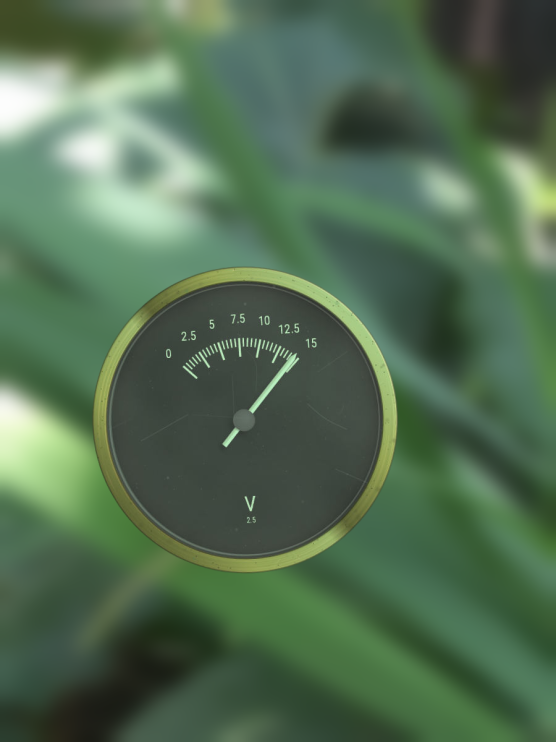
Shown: value=14.5 unit=V
